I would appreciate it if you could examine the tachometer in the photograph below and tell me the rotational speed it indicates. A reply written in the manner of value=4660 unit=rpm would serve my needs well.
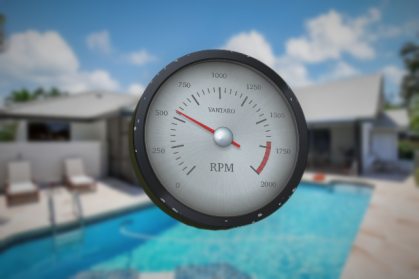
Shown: value=550 unit=rpm
